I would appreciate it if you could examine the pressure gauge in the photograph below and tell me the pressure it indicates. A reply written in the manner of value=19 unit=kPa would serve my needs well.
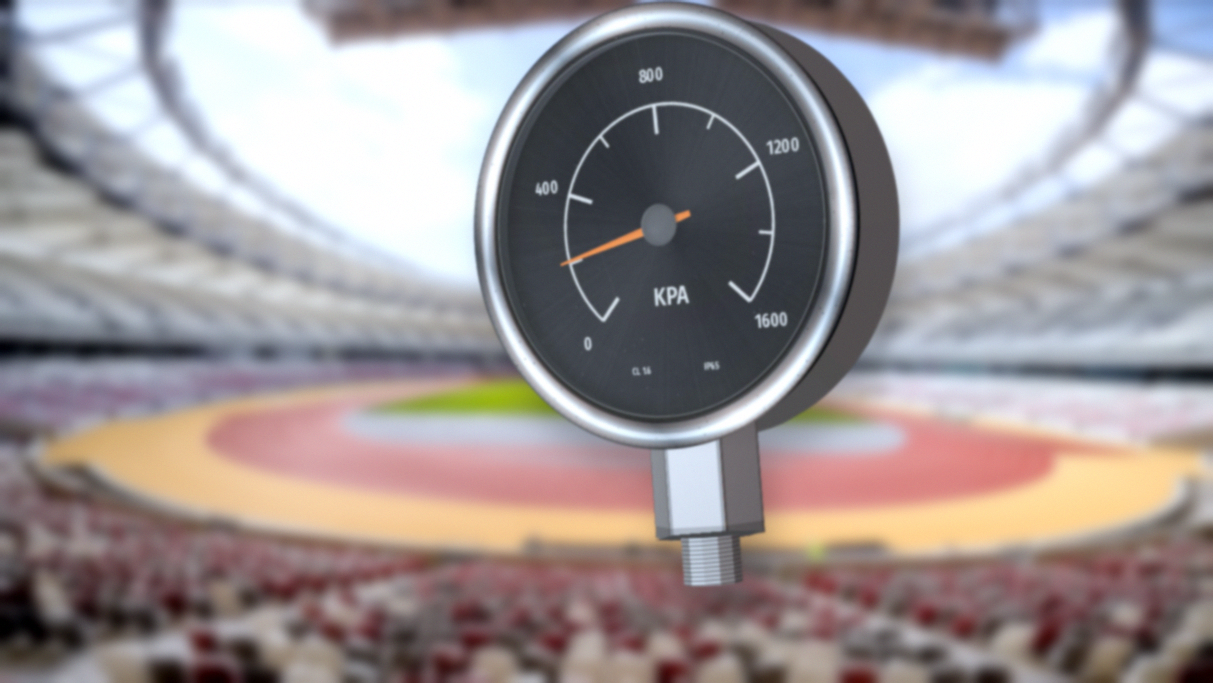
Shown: value=200 unit=kPa
